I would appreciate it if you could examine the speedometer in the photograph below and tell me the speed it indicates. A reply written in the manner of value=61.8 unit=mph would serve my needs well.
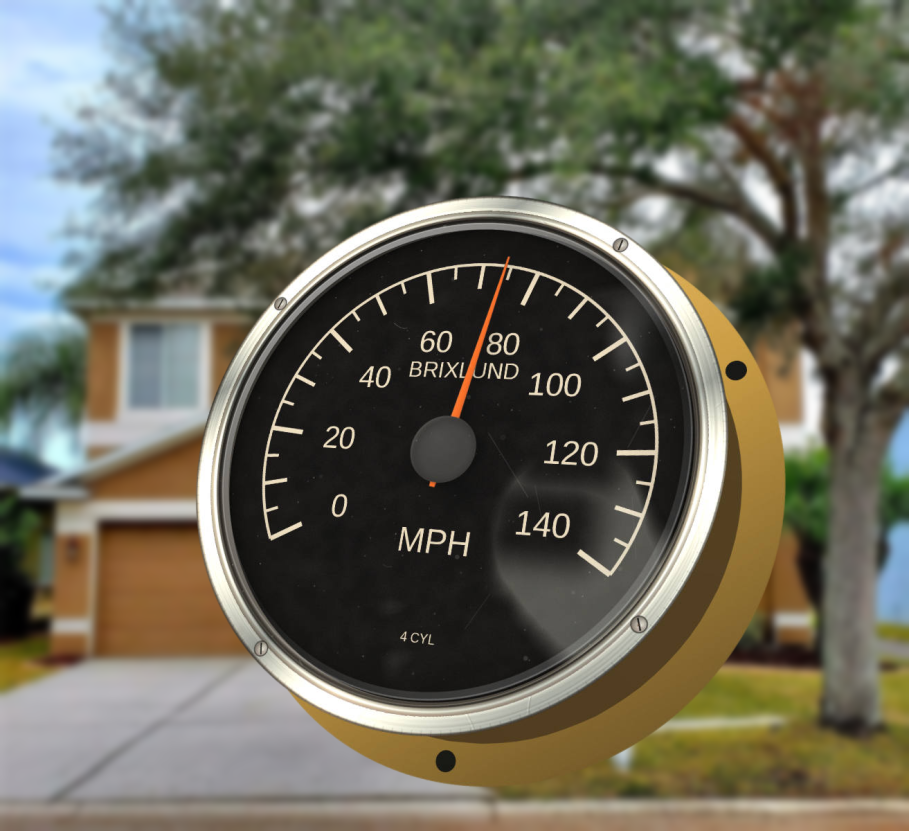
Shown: value=75 unit=mph
